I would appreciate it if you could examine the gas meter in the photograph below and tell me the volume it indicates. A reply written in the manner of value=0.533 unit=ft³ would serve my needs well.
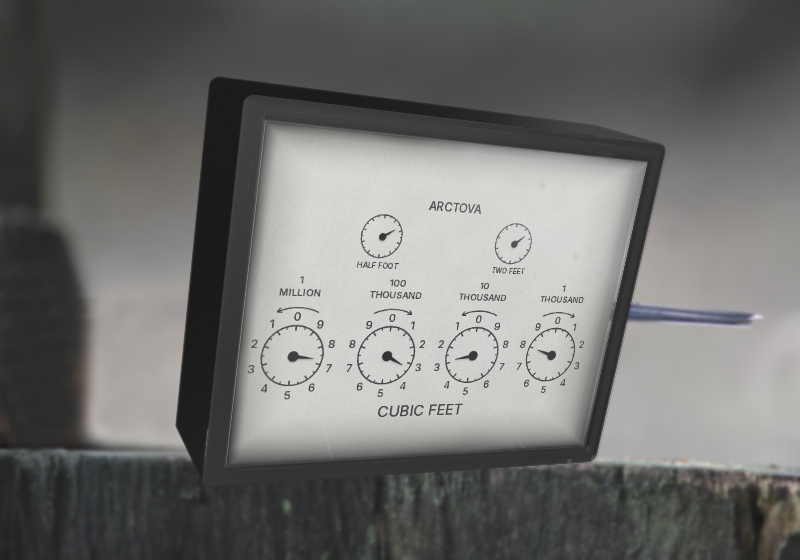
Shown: value=732800 unit=ft³
